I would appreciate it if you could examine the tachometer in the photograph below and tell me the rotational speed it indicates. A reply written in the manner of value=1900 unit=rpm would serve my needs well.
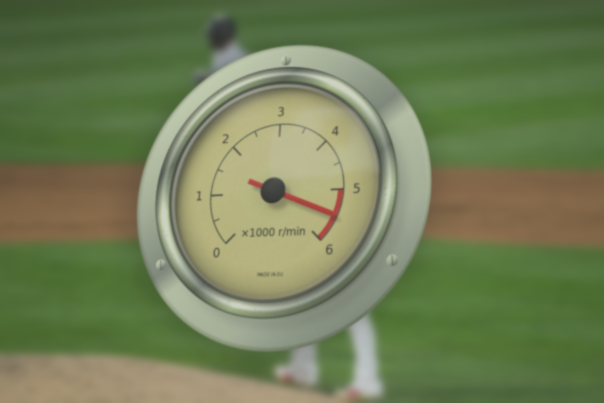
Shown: value=5500 unit=rpm
